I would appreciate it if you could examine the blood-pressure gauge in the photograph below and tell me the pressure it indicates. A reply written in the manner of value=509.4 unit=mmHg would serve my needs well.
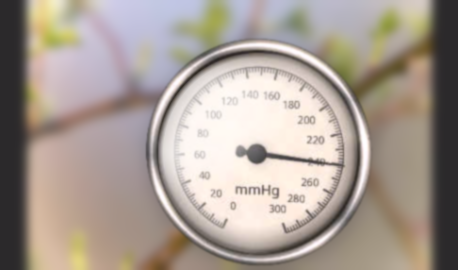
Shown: value=240 unit=mmHg
